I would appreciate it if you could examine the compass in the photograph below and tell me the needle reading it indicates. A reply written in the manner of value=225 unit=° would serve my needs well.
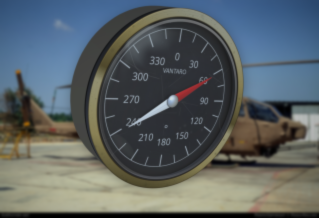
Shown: value=60 unit=°
